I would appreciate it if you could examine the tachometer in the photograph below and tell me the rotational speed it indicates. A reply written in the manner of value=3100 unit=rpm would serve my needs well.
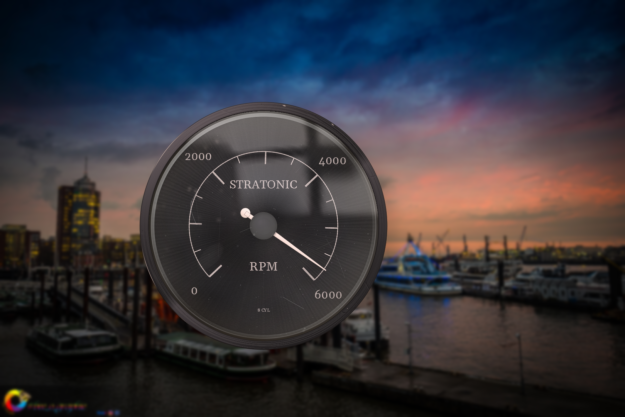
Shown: value=5750 unit=rpm
